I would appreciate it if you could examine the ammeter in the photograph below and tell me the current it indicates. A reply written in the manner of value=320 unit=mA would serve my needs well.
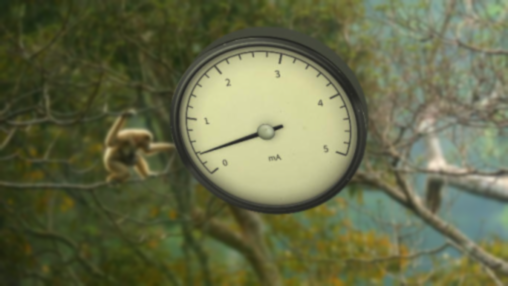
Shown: value=0.4 unit=mA
